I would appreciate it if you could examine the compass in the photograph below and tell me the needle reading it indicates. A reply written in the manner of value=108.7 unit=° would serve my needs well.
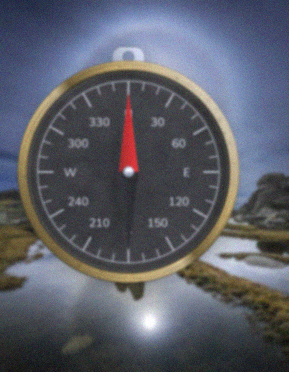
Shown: value=0 unit=°
